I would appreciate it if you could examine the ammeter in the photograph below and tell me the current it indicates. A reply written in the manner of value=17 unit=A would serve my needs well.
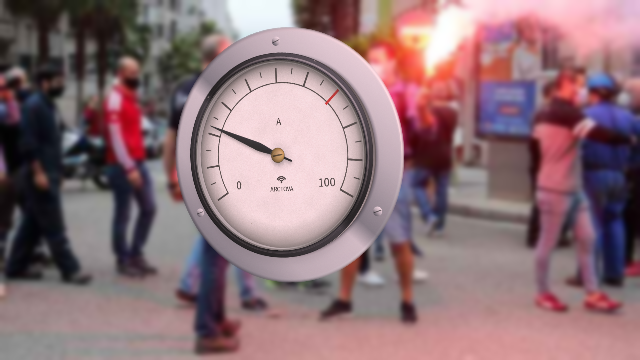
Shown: value=22.5 unit=A
